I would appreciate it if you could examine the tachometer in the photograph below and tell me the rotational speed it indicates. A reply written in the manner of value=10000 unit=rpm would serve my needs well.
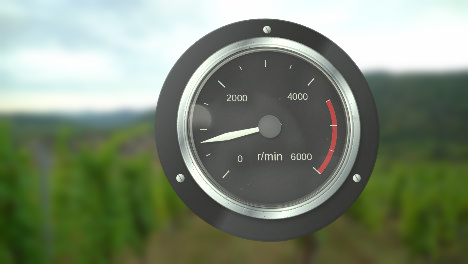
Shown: value=750 unit=rpm
